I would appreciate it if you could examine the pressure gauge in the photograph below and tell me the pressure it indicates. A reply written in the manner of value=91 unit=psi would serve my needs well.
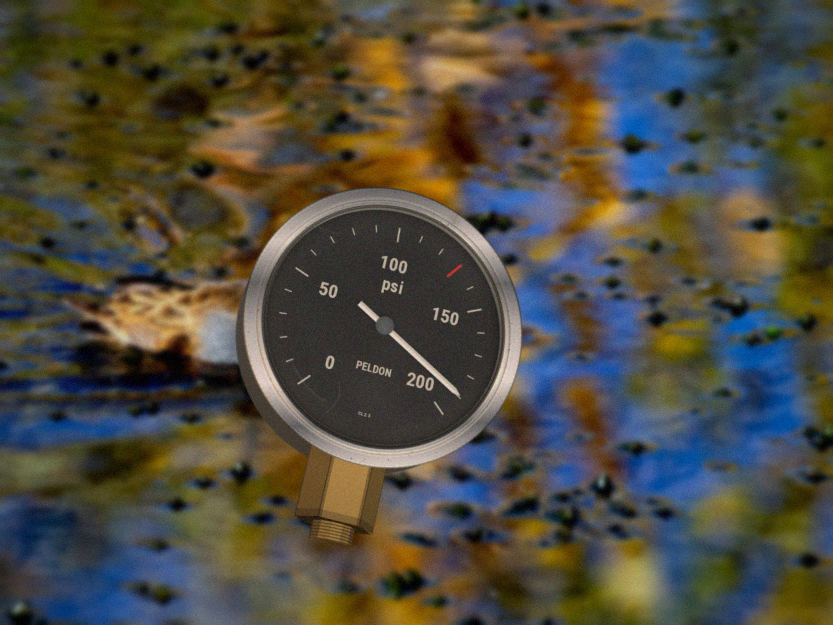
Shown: value=190 unit=psi
